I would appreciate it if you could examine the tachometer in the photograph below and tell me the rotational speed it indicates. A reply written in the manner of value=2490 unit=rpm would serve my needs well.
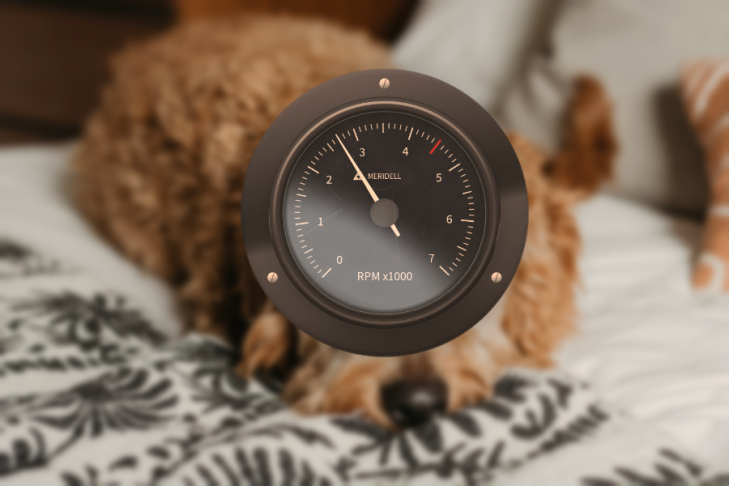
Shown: value=2700 unit=rpm
